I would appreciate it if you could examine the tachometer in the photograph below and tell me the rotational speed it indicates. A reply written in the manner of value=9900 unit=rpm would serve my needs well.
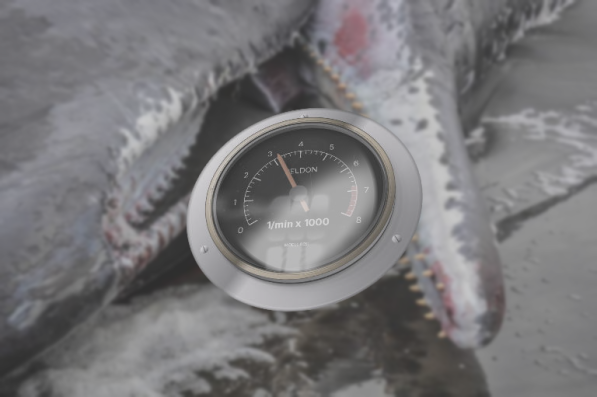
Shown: value=3200 unit=rpm
